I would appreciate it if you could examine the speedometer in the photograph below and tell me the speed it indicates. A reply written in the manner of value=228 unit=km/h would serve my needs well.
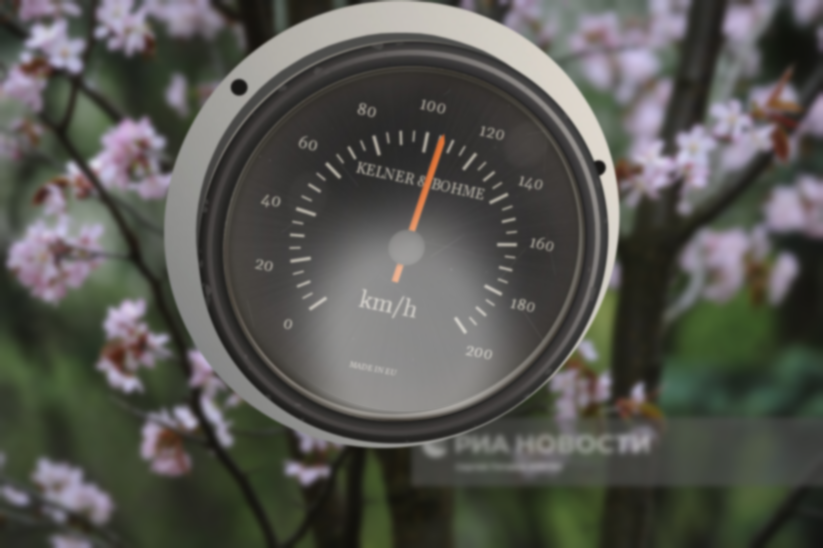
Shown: value=105 unit=km/h
